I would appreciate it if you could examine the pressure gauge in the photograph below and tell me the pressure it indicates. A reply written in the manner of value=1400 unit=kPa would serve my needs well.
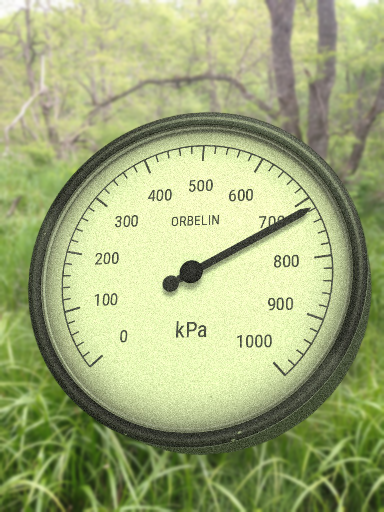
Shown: value=720 unit=kPa
